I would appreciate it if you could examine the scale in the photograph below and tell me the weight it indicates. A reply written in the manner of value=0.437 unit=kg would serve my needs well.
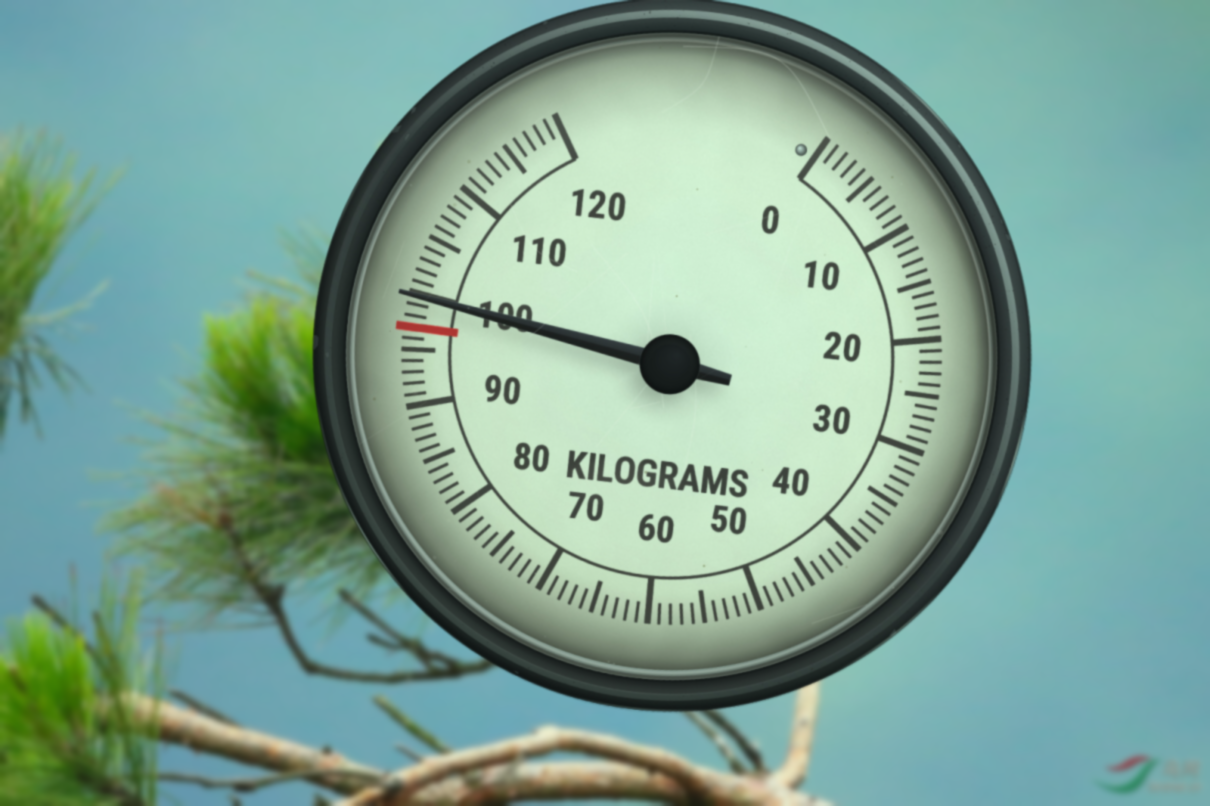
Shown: value=100 unit=kg
